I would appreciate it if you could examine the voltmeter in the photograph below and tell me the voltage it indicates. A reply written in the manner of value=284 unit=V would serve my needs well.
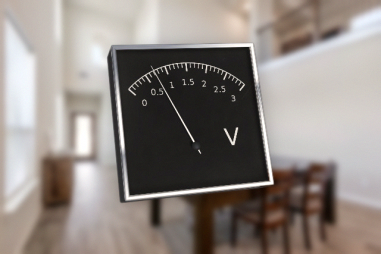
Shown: value=0.7 unit=V
